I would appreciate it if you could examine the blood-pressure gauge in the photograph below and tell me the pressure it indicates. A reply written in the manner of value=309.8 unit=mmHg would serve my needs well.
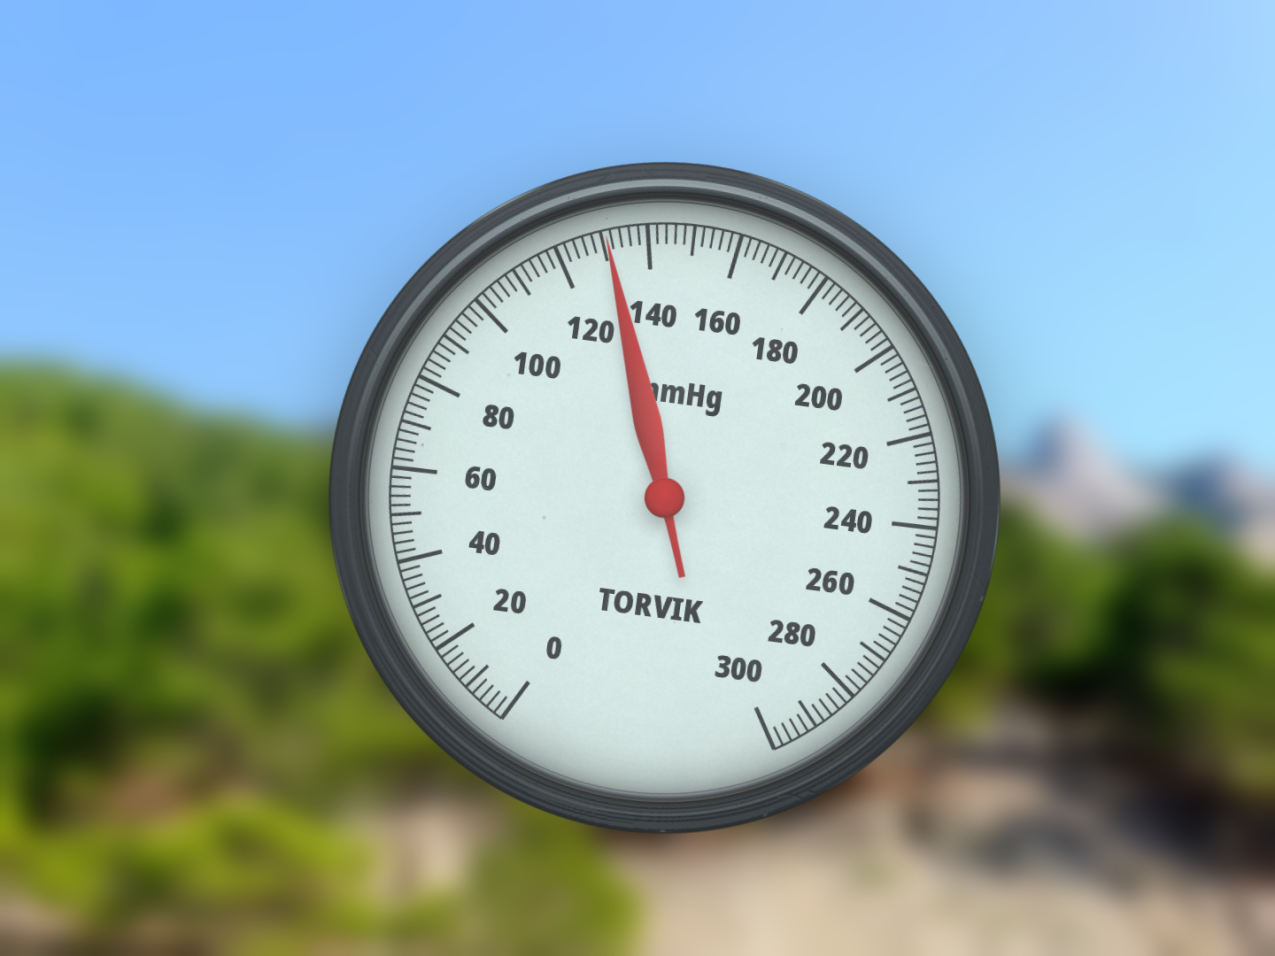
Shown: value=131 unit=mmHg
